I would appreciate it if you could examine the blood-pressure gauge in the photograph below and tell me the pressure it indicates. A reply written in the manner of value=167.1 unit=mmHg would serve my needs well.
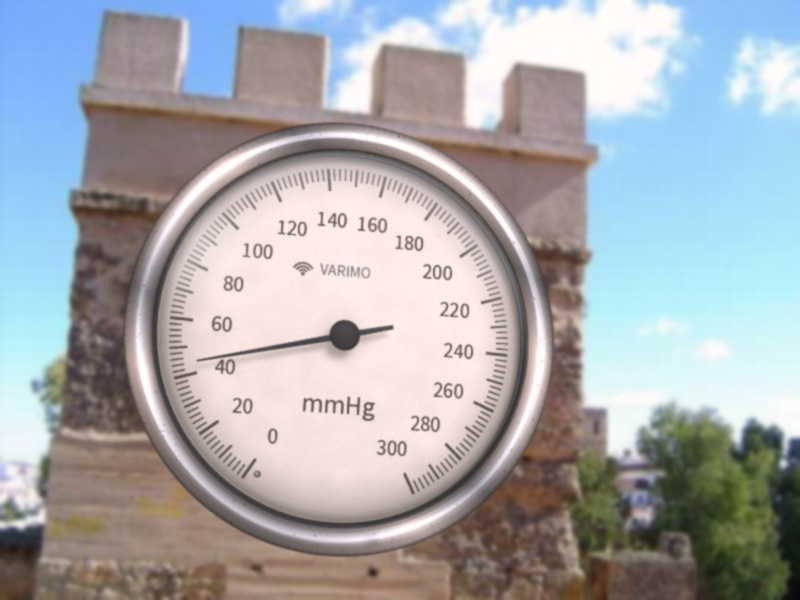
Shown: value=44 unit=mmHg
